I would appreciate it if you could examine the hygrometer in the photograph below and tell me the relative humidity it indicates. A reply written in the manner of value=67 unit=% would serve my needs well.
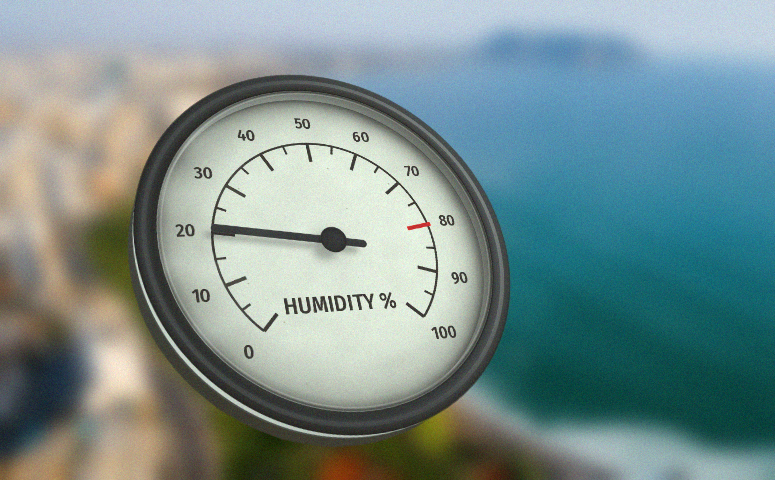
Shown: value=20 unit=%
